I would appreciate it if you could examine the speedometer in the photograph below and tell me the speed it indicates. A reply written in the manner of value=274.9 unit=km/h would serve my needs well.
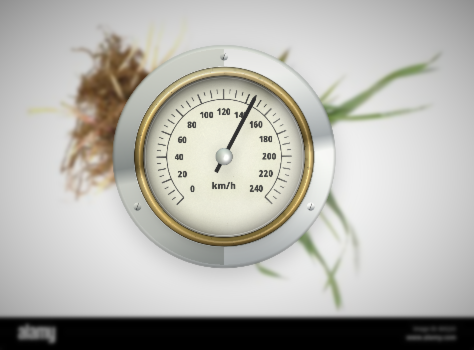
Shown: value=145 unit=km/h
